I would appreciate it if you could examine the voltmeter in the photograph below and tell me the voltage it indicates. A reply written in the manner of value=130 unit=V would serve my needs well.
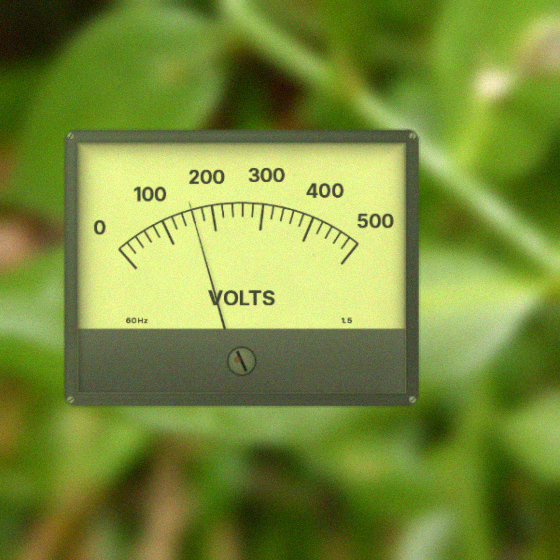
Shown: value=160 unit=V
